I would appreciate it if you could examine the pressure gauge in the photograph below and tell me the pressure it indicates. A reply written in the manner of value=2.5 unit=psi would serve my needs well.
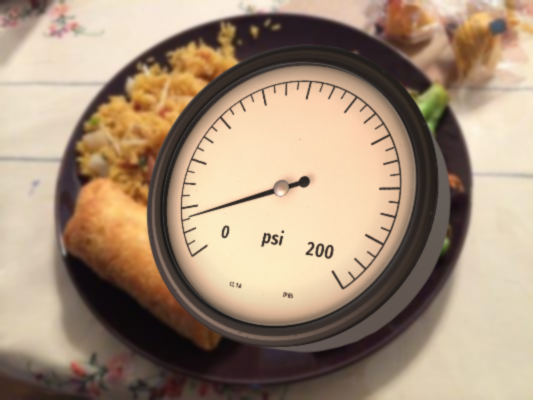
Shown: value=15 unit=psi
